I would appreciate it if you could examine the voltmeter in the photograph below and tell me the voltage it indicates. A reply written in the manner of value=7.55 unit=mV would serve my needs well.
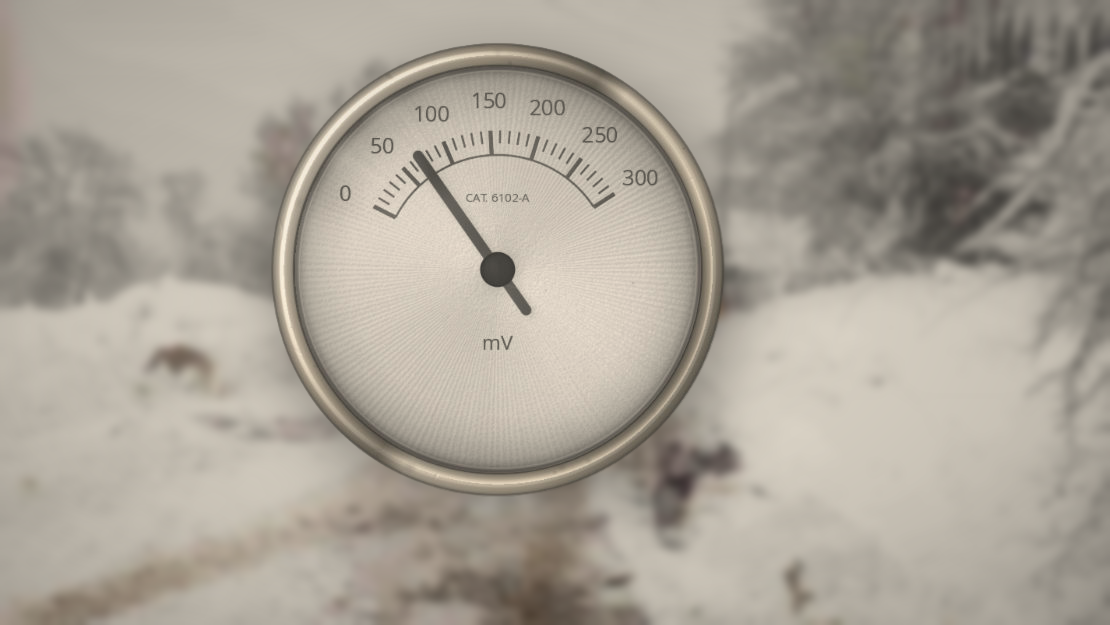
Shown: value=70 unit=mV
